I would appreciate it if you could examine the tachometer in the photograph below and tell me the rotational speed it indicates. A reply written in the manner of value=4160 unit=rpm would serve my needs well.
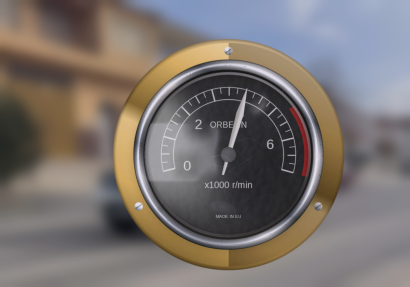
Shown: value=4000 unit=rpm
